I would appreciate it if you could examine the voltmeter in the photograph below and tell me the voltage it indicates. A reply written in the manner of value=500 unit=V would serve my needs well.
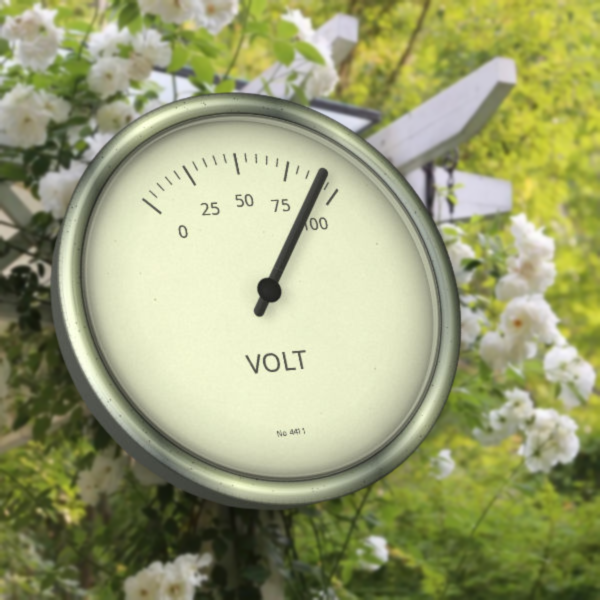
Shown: value=90 unit=V
